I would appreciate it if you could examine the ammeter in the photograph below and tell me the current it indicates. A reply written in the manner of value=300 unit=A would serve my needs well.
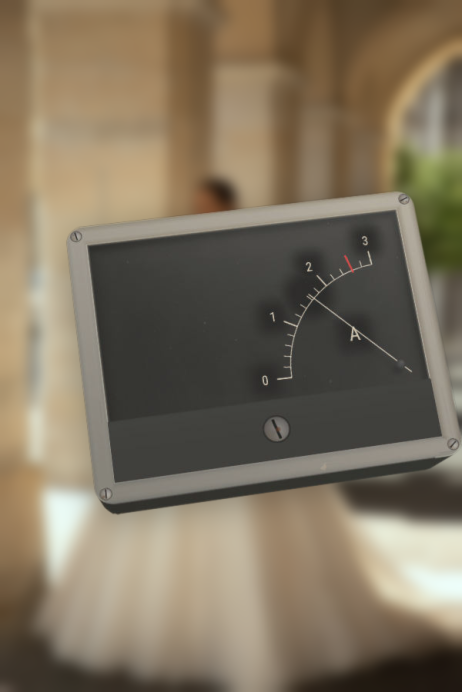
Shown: value=1.6 unit=A
